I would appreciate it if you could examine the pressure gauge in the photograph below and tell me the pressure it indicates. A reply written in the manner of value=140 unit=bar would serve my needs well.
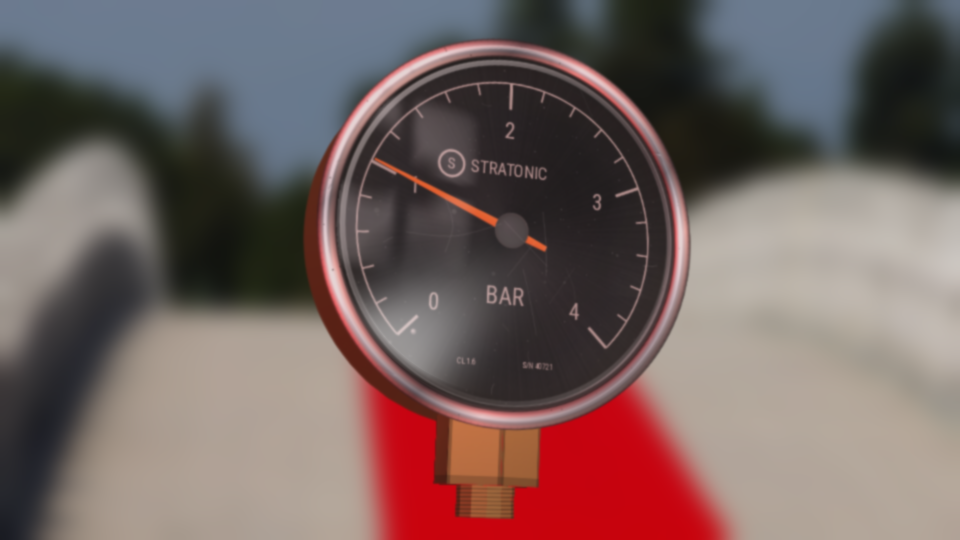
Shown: value=1 unit=bar
